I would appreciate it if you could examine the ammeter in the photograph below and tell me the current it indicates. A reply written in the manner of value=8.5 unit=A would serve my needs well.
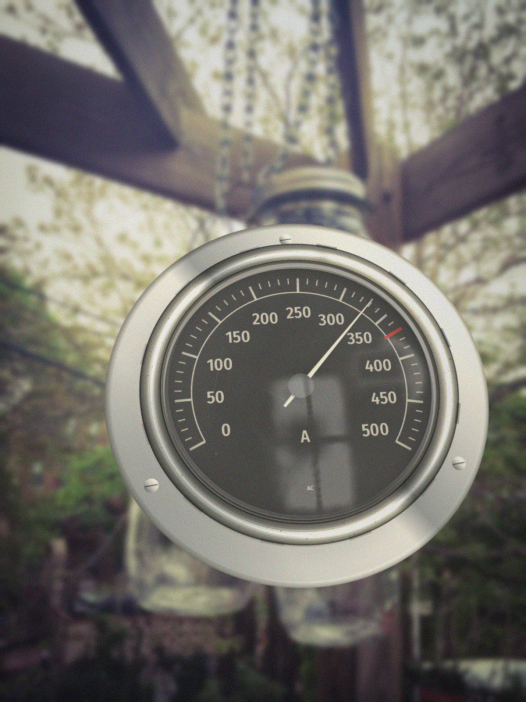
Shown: value=330 unit=A
